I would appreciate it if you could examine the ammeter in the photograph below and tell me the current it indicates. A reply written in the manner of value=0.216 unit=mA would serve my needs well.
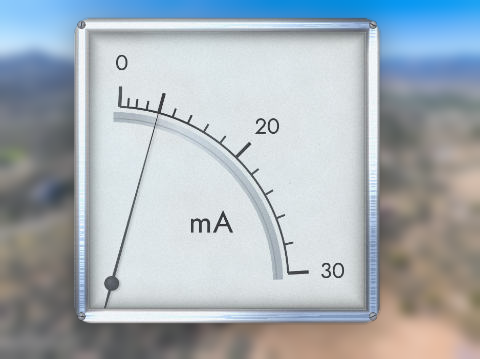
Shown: value=10 unit=mA
